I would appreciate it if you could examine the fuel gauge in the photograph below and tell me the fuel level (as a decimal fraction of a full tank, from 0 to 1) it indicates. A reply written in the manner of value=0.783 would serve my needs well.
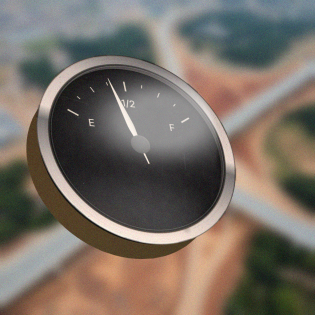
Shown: value=0.375
